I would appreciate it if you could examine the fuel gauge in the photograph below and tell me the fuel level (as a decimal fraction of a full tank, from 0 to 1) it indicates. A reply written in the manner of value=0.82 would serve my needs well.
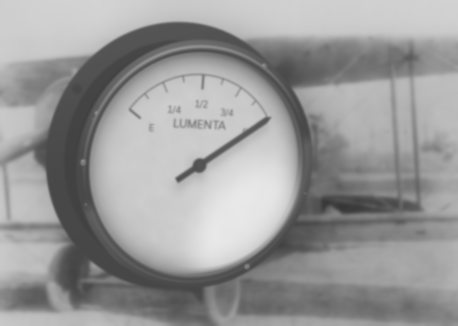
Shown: value=1
